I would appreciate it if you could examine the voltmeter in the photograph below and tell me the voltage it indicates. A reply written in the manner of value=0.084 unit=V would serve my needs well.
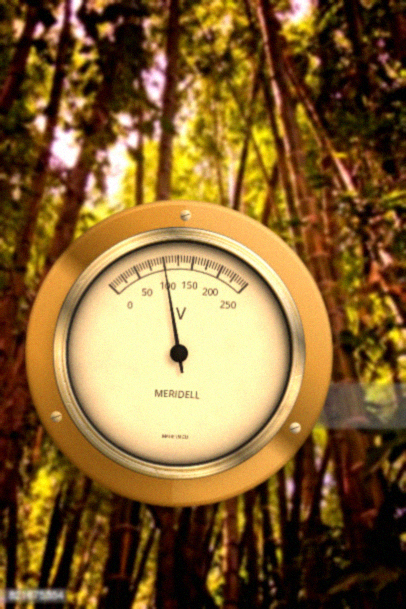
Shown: value=100 unit=V
